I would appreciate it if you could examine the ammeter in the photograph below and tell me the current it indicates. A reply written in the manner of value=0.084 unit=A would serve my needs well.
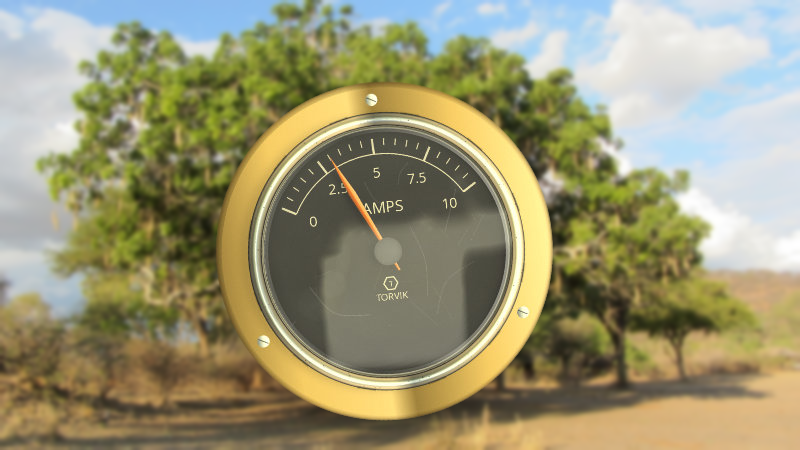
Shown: value=3 unit=A
